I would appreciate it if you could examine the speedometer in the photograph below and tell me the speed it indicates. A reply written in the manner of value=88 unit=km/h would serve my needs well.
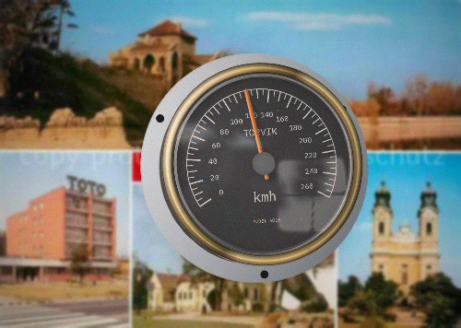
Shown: value=120 unit=km/h
